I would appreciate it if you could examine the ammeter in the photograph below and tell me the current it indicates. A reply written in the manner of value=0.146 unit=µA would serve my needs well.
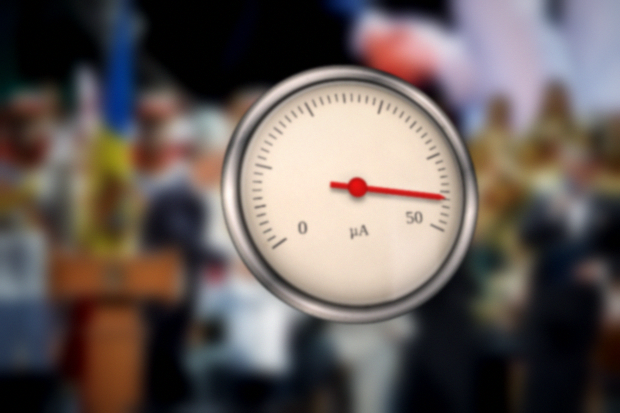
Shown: value=46 unit=µA
